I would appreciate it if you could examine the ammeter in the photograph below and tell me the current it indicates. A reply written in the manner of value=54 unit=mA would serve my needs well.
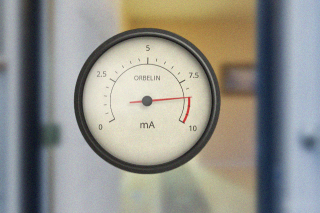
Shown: value=8.5 unit=mA
